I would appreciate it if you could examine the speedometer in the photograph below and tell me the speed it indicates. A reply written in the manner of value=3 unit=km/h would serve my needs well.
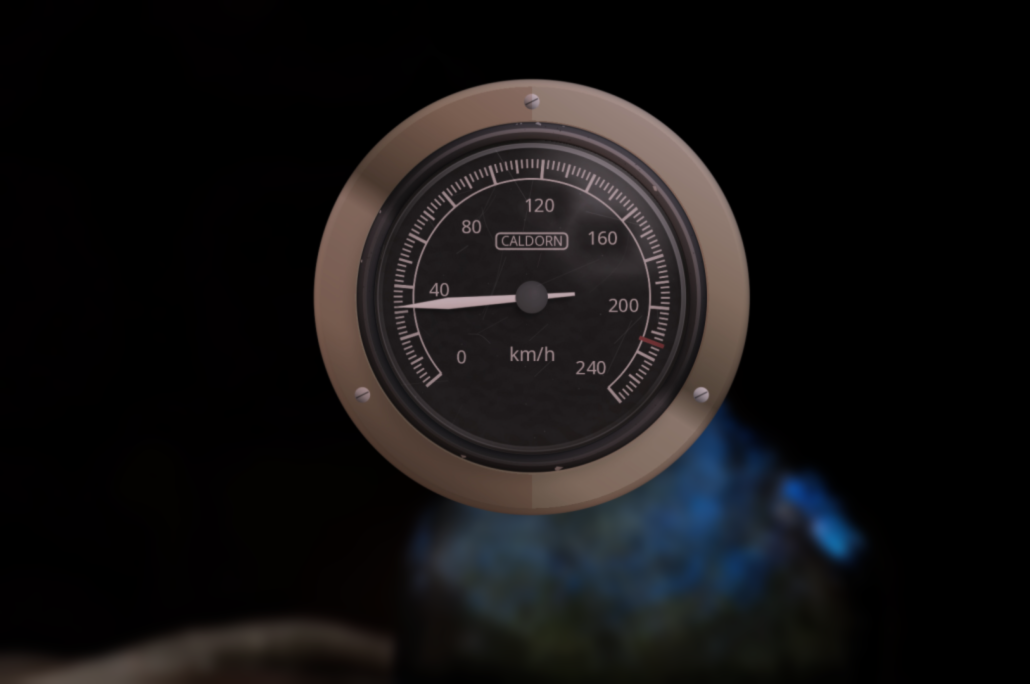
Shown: value=32 unit=km/h
